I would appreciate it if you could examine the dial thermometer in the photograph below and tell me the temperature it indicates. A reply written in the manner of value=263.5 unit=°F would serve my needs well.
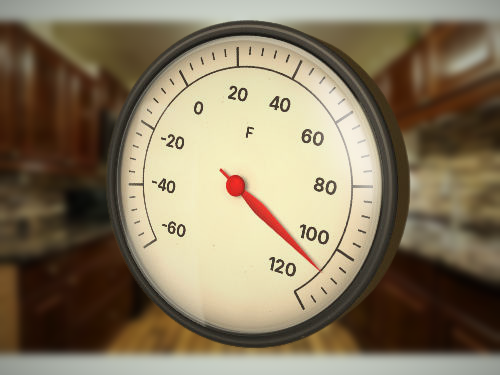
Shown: value=108 unit=°F
